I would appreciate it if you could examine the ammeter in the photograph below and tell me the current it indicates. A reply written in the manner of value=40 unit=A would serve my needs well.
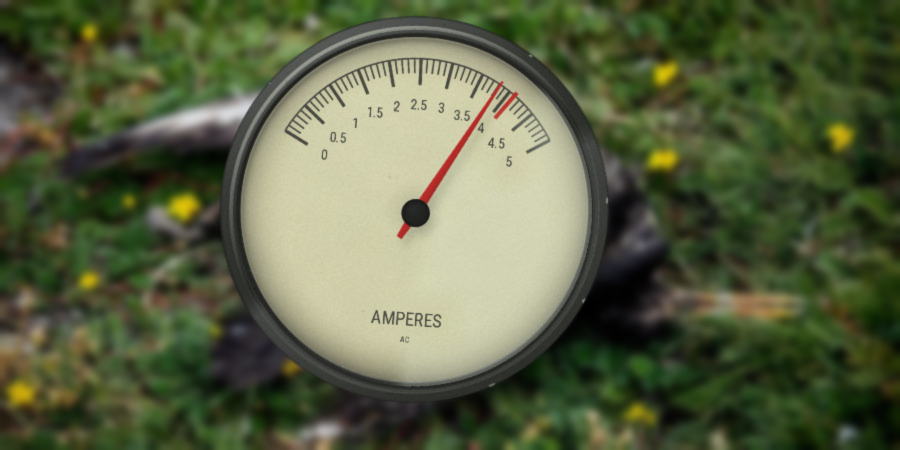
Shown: value=3.8 unit=A
